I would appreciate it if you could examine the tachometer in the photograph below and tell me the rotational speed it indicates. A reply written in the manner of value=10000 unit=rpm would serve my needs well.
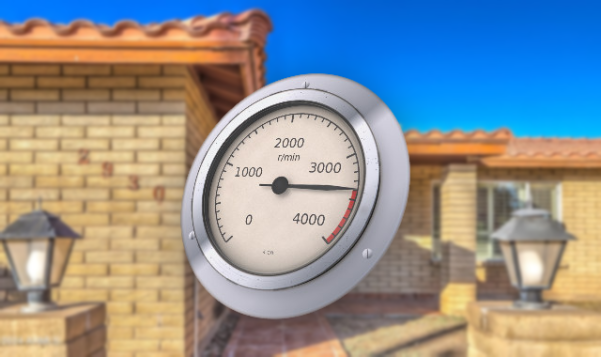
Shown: value=3400 unit=rpm
